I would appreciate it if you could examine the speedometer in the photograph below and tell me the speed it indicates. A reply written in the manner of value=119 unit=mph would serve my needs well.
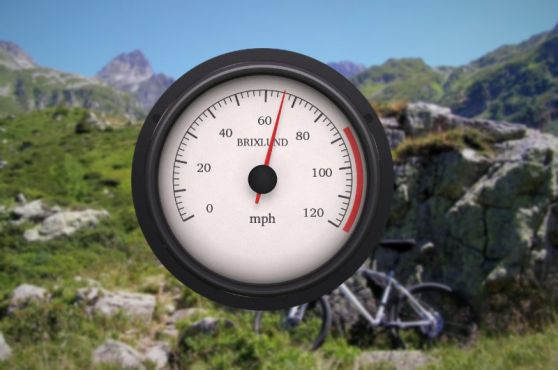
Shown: value=66 unit=mph
